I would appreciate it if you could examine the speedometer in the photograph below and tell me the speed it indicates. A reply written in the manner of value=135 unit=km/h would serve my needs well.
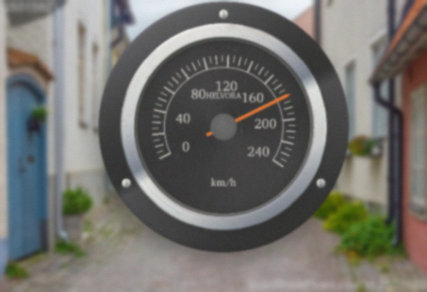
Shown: value=180 unit=km/h
